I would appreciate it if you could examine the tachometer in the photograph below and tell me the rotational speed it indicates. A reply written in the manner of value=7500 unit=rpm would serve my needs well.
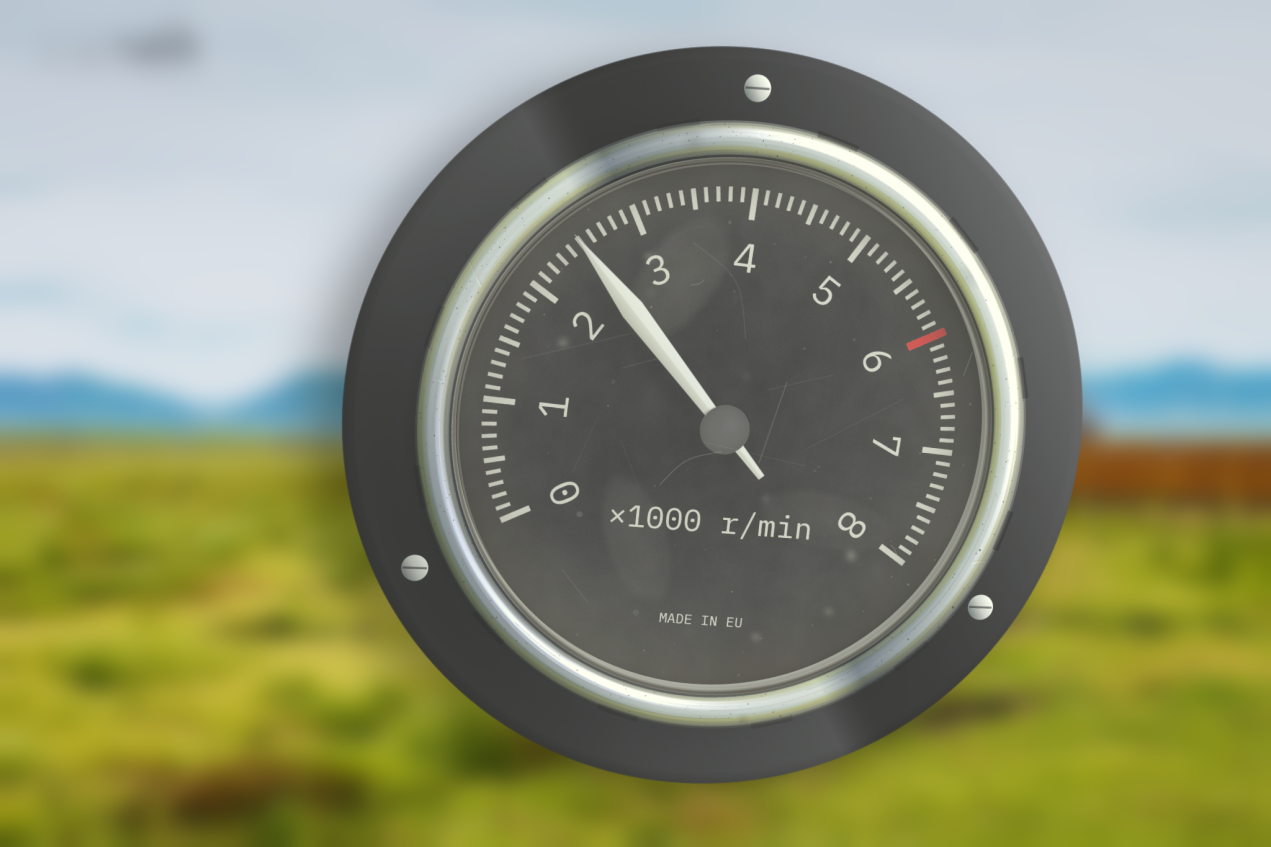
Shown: value=2500 unit=rpm
